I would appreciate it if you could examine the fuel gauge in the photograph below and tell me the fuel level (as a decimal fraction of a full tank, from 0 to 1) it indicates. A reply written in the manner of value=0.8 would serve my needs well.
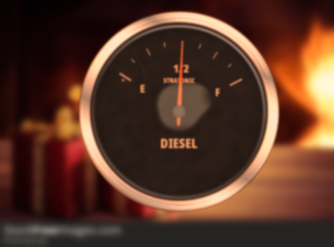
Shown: value=0.5
